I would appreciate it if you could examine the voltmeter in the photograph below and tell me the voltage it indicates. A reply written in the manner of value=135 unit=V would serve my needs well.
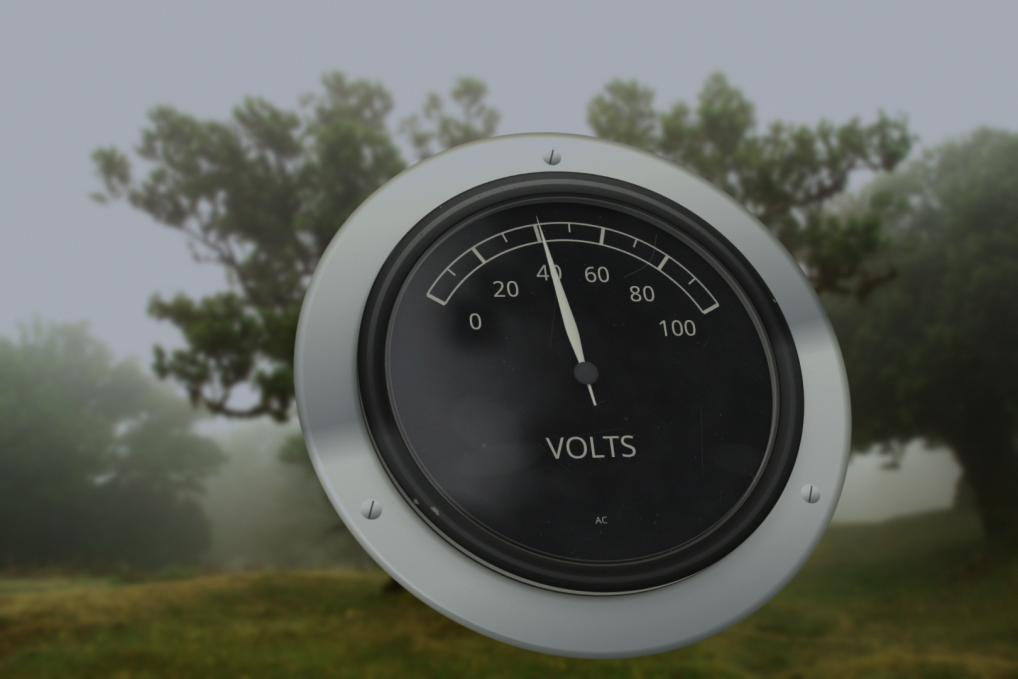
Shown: value=40 unit=V
